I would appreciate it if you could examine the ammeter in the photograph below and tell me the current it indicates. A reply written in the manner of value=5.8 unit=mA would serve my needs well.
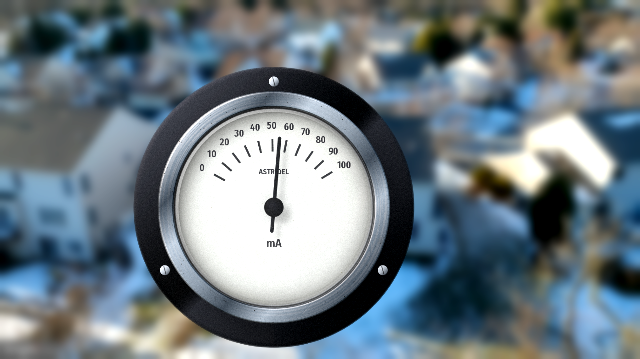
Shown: value=55 unit=mA
